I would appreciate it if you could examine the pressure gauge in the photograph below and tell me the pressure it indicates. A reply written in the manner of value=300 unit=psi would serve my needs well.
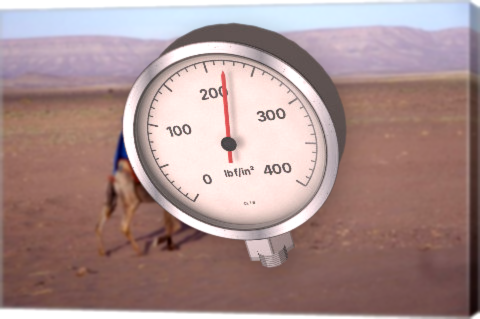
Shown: value=220 unit=psi
